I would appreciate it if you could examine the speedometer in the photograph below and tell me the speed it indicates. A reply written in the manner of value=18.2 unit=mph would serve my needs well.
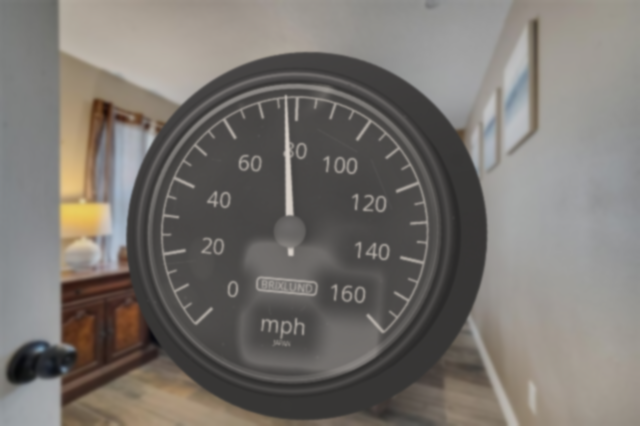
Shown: value=77.5 unit=mph
